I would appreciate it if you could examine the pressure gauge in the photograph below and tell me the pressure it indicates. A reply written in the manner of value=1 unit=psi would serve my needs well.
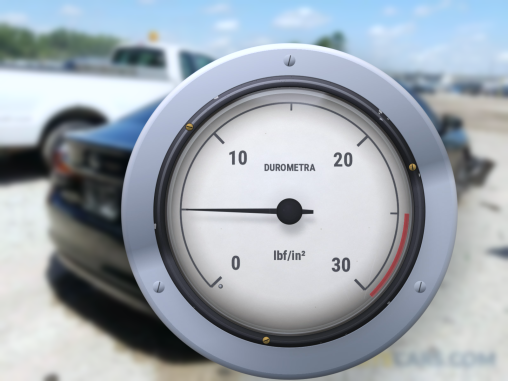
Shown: value=5 unit=psi
